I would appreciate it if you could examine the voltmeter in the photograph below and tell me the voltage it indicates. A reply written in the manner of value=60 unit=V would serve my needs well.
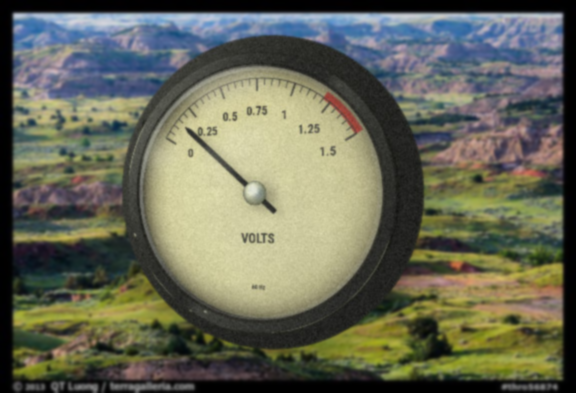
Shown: value=0.15 unit=V
